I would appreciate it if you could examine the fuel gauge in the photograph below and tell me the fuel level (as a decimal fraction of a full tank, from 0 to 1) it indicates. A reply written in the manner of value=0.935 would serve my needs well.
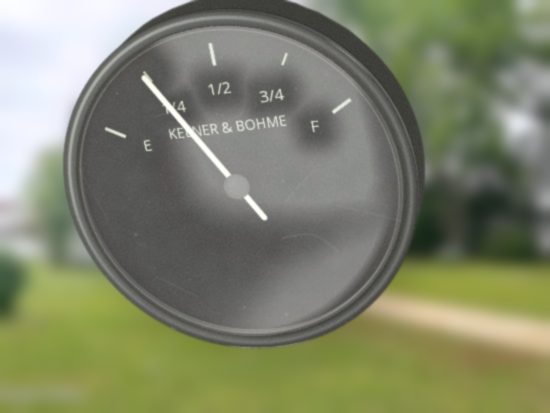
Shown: value=0.25
